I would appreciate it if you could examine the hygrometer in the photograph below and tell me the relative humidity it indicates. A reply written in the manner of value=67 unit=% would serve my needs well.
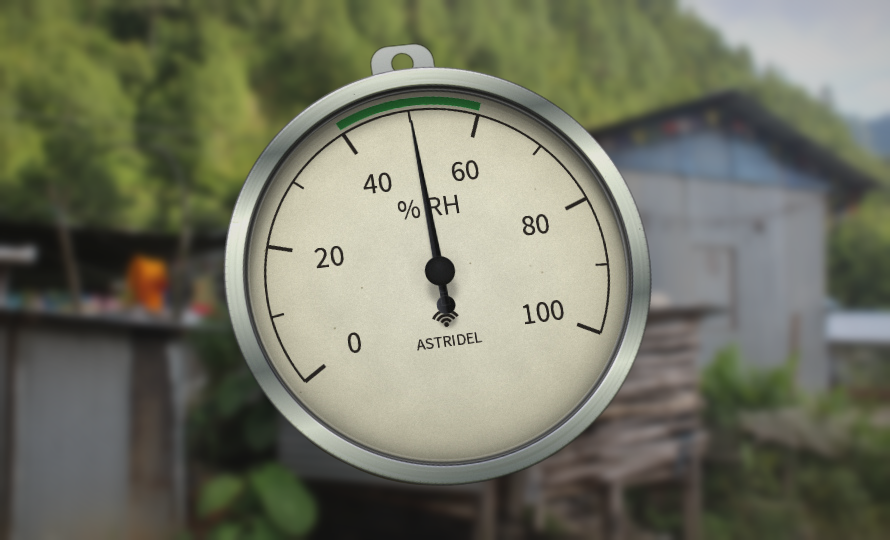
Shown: value=50 unit=%
